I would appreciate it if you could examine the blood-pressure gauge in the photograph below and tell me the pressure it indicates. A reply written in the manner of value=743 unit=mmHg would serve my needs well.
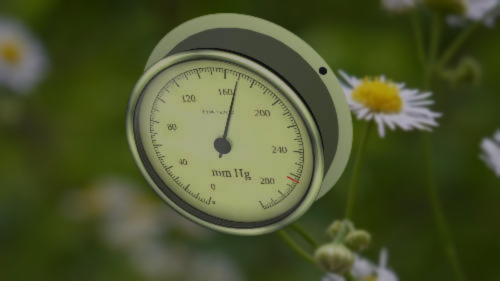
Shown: value=170 unit=mmHg
